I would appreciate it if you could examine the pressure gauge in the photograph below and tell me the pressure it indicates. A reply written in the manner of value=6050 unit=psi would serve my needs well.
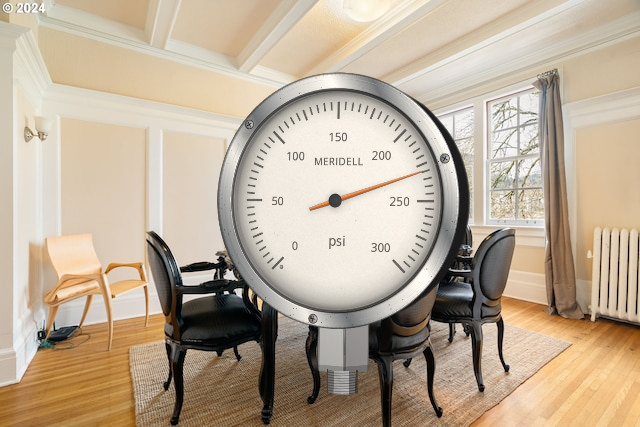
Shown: value=230 unit=psi
